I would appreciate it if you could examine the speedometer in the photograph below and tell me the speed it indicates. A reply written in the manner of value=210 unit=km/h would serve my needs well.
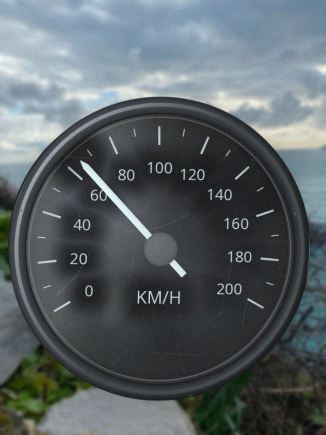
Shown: value=65 unit=km/h
